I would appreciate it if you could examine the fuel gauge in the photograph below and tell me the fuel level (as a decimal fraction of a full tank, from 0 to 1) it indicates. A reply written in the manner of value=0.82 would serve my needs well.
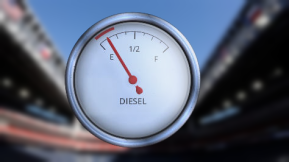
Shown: value=0.125
